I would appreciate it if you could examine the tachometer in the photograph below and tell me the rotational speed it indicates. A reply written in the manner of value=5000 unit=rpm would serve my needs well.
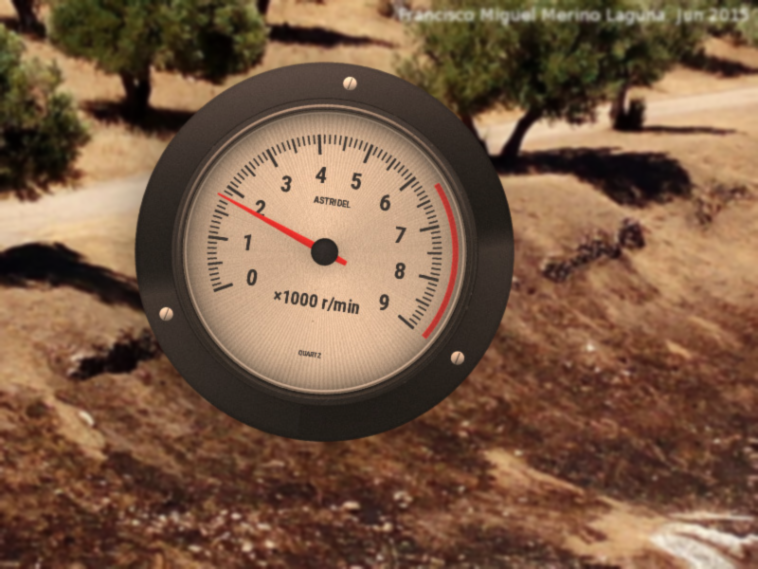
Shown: value=1800 unit=rpm
